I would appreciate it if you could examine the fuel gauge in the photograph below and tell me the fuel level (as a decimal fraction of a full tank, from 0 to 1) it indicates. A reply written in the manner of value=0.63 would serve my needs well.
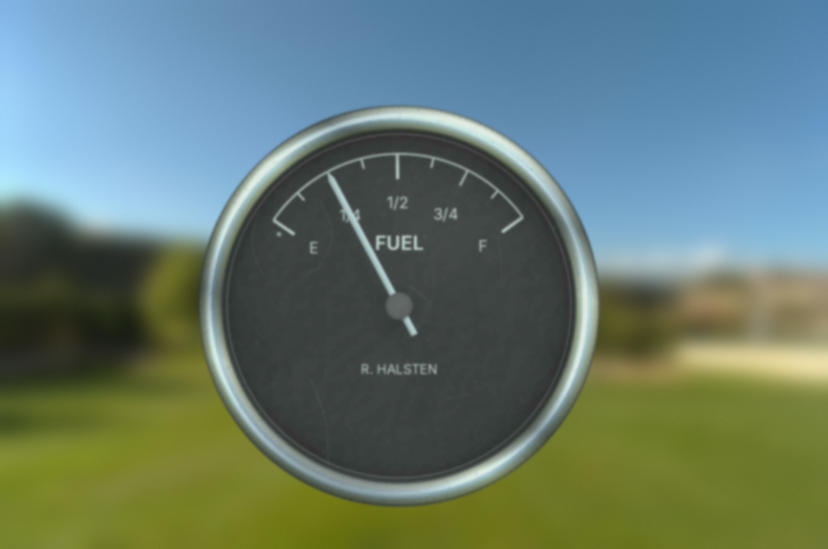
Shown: value=0.25
